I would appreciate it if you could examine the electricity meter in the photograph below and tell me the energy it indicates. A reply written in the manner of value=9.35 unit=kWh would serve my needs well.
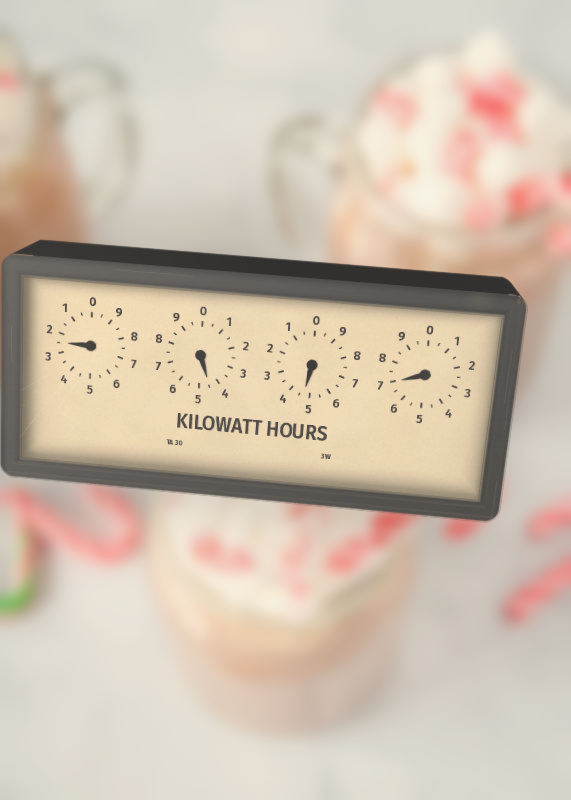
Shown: value=2447 unit=kWh
